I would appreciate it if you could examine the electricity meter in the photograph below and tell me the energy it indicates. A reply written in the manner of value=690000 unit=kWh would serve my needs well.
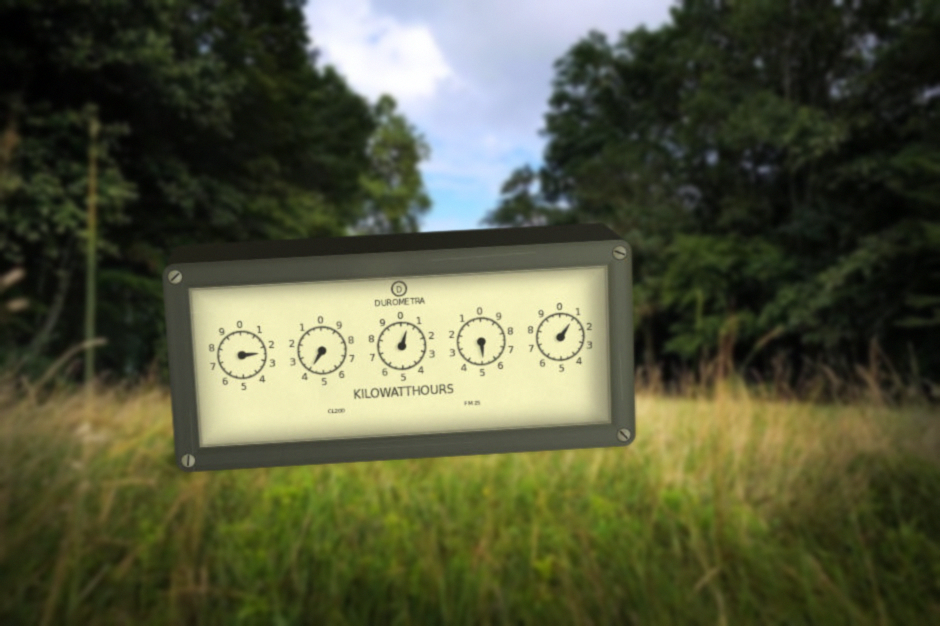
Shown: value=24051 unit=kWh
